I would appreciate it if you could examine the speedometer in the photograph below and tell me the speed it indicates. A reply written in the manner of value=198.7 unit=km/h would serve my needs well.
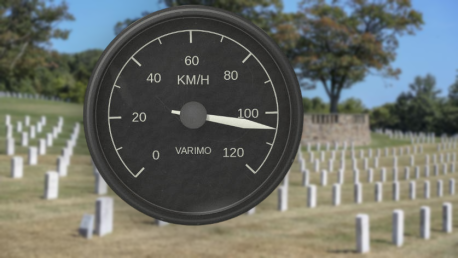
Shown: value=105 unit=km/h
